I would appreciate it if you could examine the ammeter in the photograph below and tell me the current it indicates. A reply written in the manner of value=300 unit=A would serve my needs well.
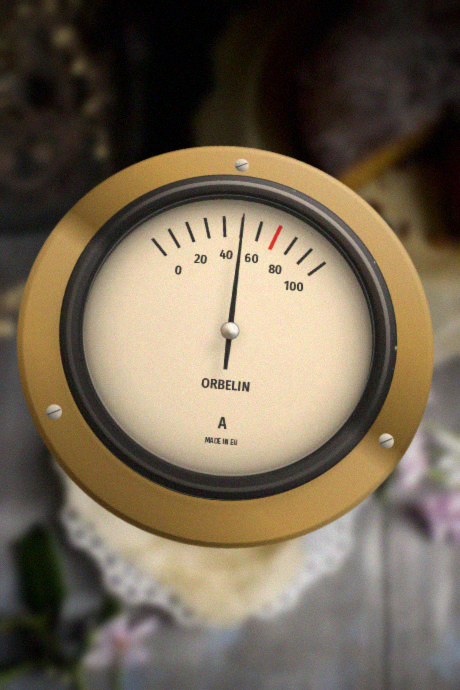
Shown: value=50 unit=A
